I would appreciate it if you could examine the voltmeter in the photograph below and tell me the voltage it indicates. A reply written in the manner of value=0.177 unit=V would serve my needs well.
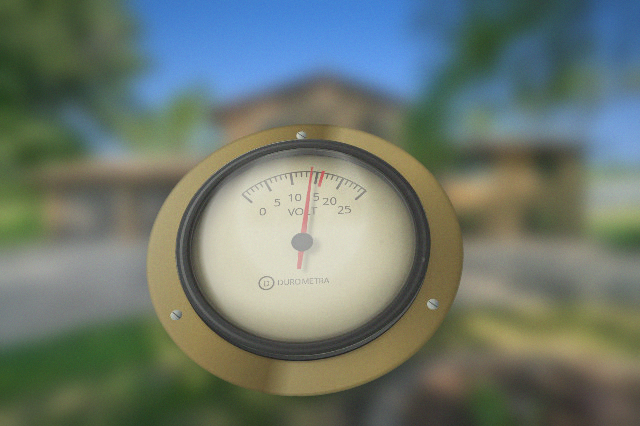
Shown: value=14 unit=V
